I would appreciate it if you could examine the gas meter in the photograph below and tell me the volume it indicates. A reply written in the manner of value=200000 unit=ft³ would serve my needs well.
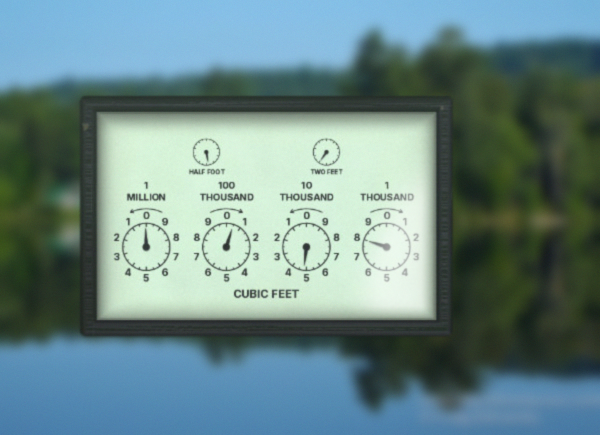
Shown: value=4800 unit=ft³
